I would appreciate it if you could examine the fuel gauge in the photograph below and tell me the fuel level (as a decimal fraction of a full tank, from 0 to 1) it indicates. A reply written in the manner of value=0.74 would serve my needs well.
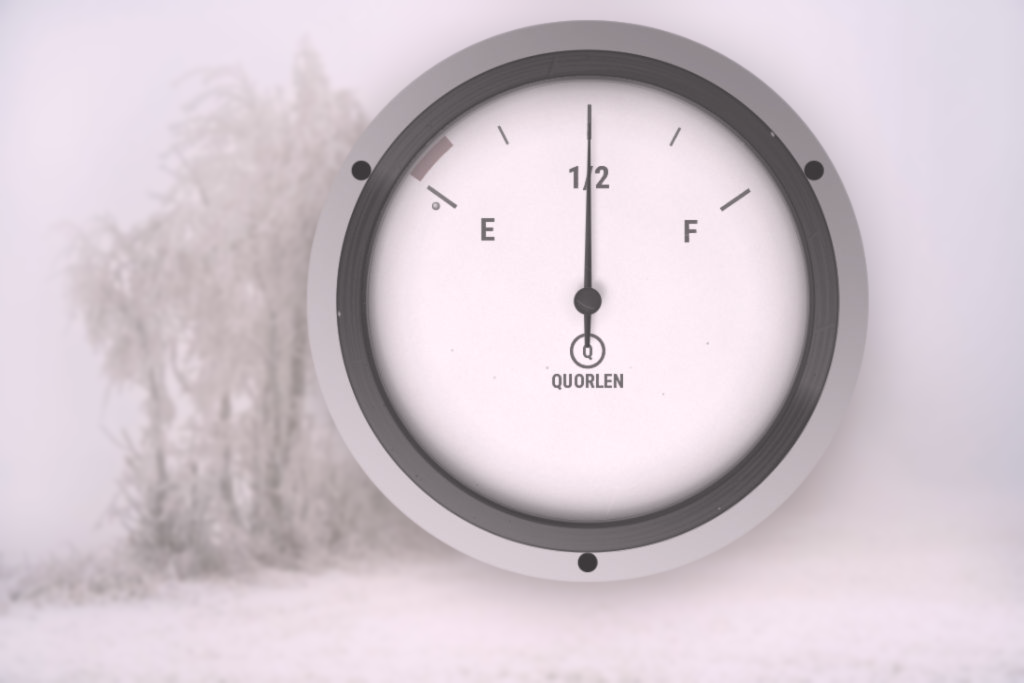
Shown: value=0.5
